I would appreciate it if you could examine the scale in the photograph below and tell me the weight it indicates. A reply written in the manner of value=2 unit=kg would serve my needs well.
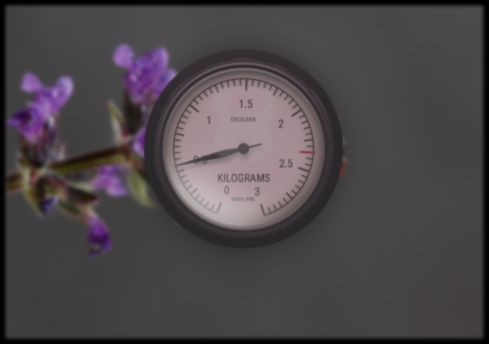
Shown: value=0.5 unit=kg
